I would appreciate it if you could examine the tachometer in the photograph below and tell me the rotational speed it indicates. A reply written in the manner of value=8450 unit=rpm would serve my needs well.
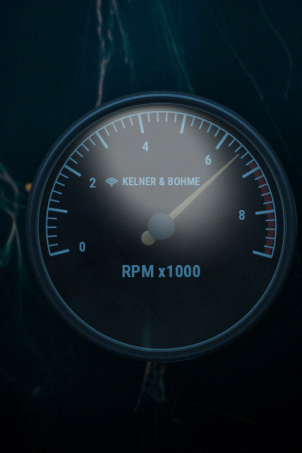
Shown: value=6500 unit=rpm
